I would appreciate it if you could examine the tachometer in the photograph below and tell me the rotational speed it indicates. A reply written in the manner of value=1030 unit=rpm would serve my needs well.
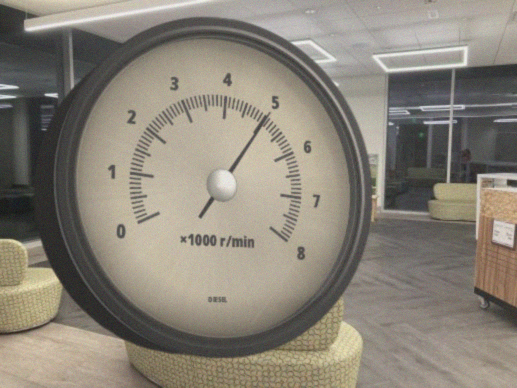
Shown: value=5000 unit=rpm
